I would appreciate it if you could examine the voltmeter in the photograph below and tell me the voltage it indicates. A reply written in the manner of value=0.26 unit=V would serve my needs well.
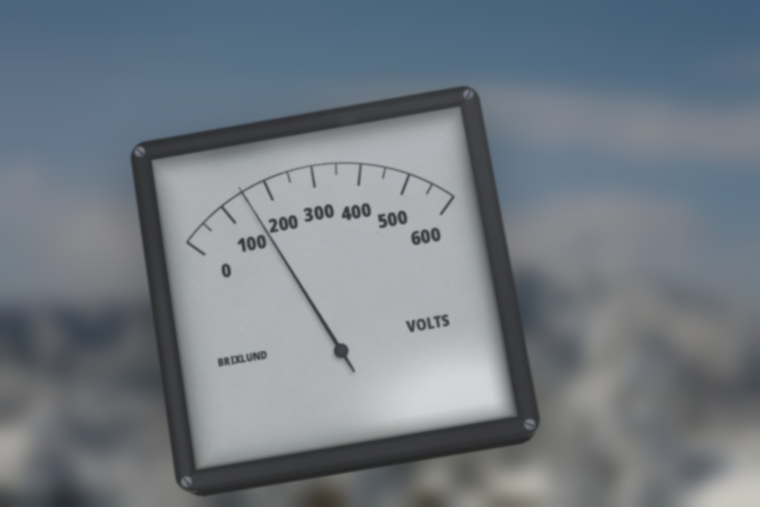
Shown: value=150 unit=V
